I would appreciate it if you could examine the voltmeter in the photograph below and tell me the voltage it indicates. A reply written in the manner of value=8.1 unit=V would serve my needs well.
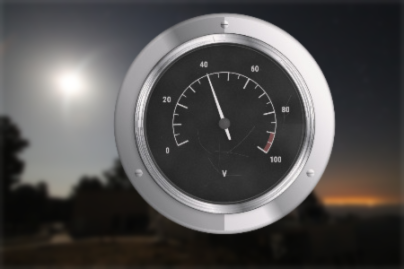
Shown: value=40 unit=V
